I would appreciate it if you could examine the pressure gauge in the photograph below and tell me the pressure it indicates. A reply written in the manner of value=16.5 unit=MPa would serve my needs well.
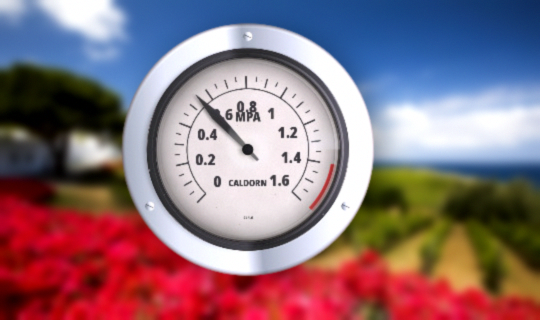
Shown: value=0.55 unit=MPa
